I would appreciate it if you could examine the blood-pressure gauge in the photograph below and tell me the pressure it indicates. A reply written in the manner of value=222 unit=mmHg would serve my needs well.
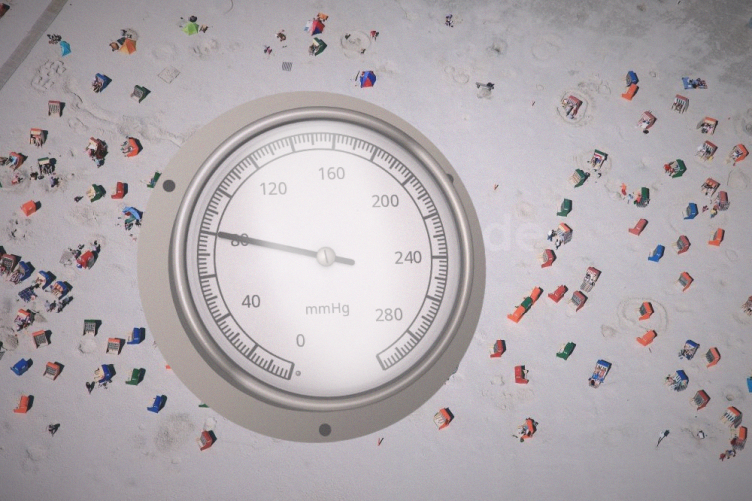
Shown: value=80 unit=mmHg
